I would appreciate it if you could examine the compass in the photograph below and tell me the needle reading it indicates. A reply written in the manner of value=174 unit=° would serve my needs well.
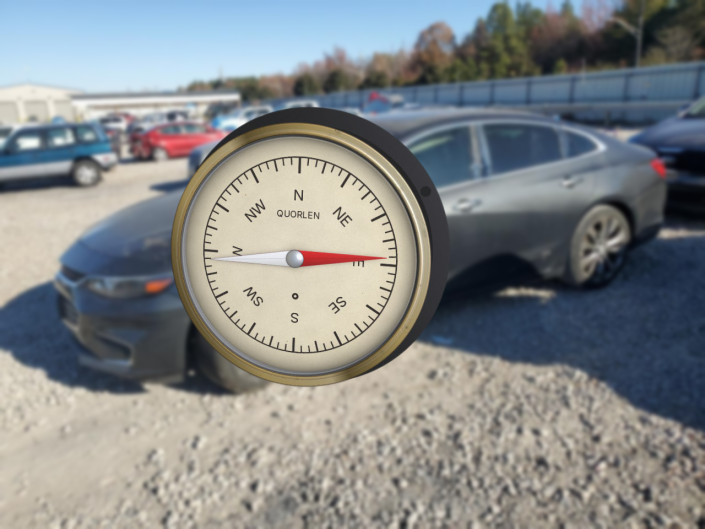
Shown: value=85 unit=°
